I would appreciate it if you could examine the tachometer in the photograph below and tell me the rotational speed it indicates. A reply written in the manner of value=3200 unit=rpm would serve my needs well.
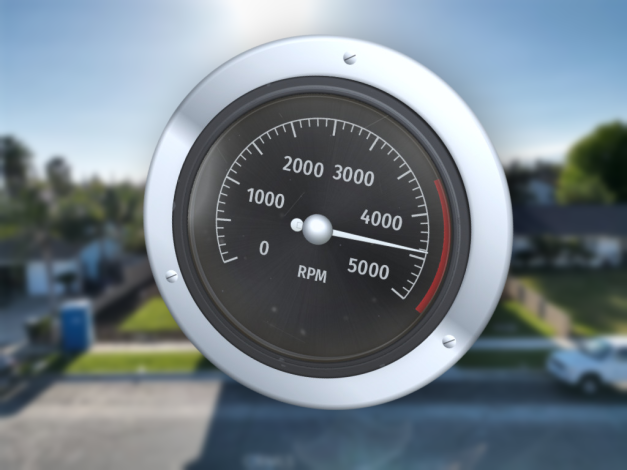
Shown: value=4400 unit=rpm
